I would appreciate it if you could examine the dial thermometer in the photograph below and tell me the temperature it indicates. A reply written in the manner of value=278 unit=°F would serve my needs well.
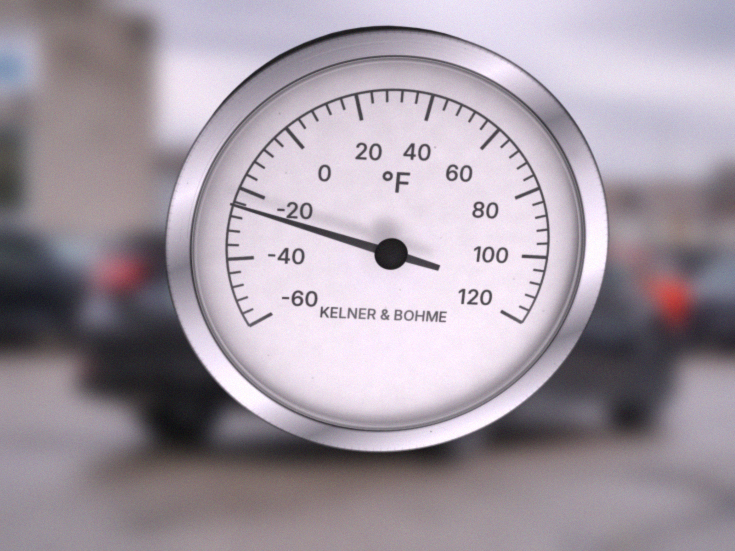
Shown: value=-24 unit=°F
